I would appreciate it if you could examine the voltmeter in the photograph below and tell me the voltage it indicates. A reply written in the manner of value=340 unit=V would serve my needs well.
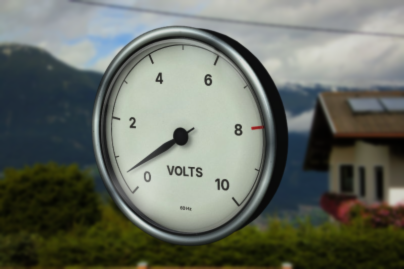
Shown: value=0.5 unit=V
